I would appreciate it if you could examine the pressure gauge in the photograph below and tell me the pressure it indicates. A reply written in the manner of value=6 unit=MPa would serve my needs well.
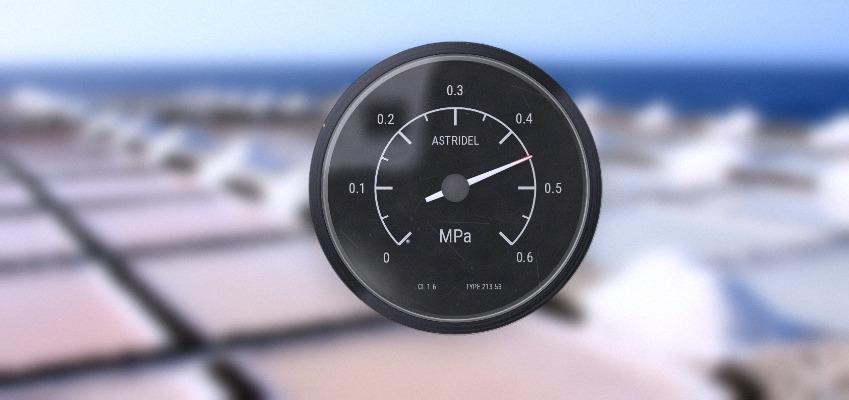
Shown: value=0.45 unit=MPa
